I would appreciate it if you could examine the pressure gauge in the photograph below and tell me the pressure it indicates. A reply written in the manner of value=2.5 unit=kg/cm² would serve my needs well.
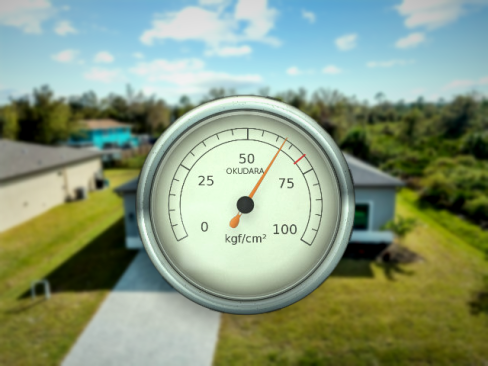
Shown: value=62.5 unit=kg/cm²
